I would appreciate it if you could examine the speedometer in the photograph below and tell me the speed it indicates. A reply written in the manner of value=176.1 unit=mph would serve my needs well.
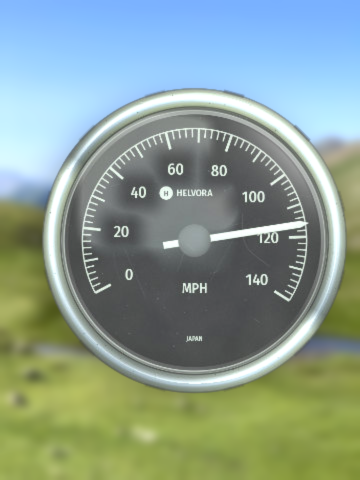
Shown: value=116 unit=mph
